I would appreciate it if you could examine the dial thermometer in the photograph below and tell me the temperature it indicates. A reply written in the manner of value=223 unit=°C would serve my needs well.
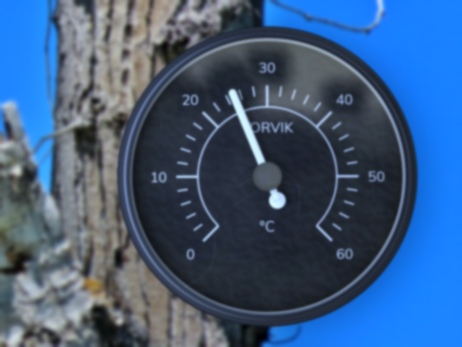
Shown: value=25 unit=°C
